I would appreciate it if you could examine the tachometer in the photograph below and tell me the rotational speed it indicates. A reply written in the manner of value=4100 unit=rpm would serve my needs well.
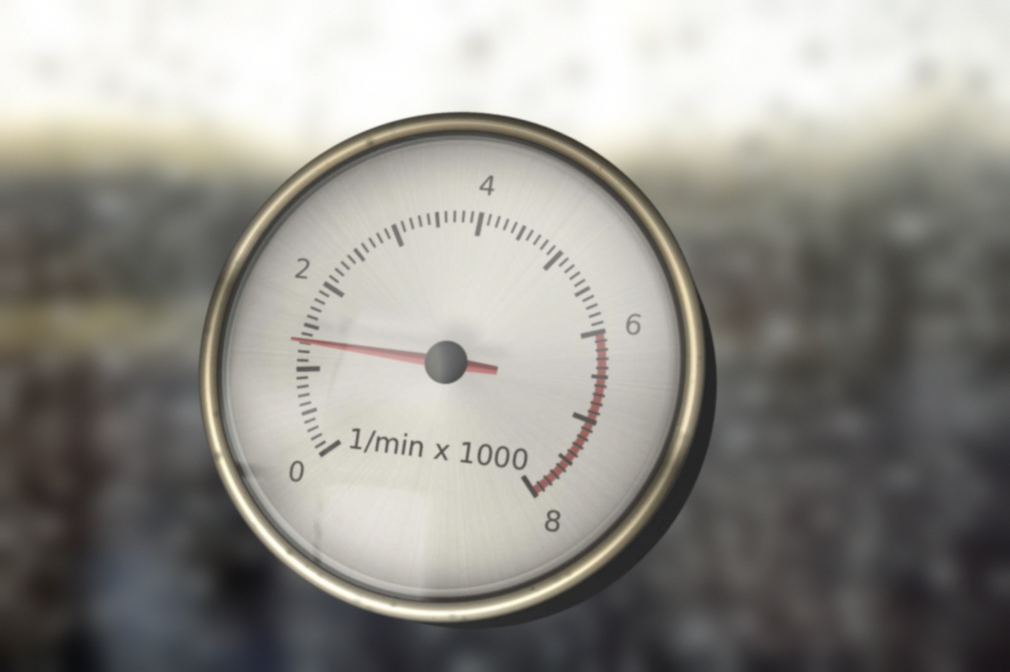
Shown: value=1300 unit=rpm
